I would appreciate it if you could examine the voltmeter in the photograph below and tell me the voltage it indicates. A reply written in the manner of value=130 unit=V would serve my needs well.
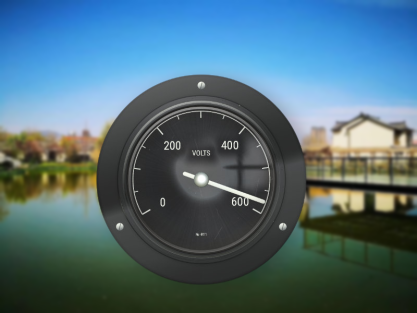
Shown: value=575 unit=V
